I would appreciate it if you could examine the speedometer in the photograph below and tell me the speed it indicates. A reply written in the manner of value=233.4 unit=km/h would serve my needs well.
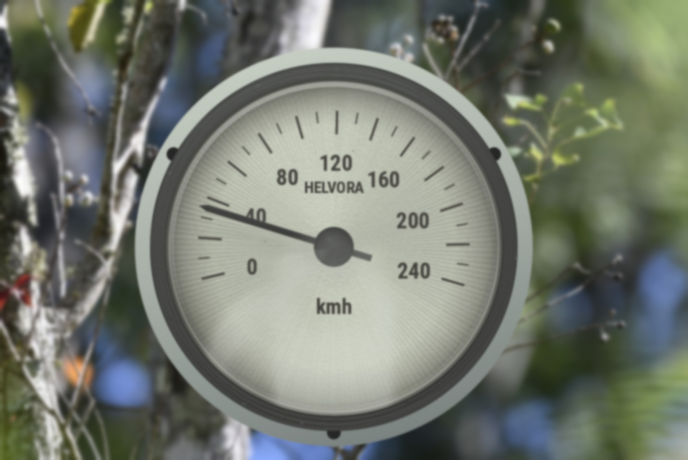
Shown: value=35 unit=km/h
